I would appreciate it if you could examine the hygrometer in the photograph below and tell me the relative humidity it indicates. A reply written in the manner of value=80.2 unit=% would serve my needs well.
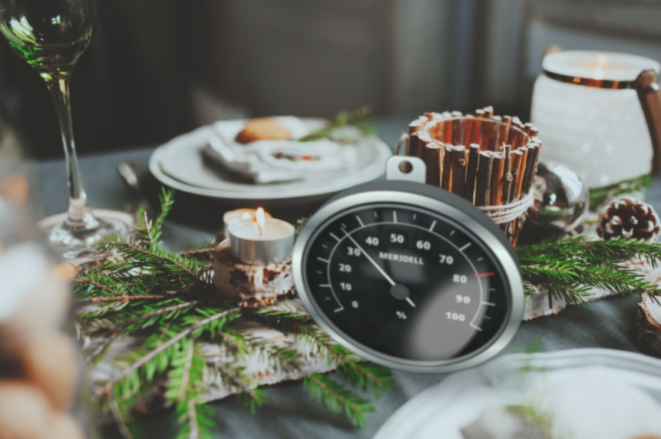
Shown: value=35 unit=%
